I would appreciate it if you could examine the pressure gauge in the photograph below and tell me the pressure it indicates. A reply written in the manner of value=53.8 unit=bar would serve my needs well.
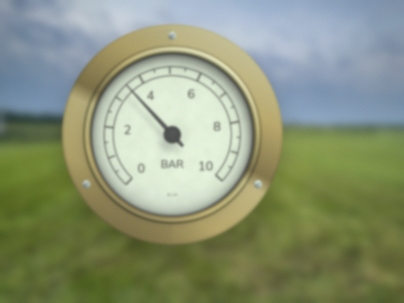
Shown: value=3.5 unit=bar
